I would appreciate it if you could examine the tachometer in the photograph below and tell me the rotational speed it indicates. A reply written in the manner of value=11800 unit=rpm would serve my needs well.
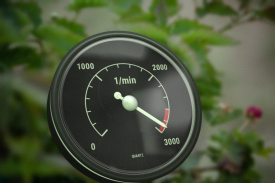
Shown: value=2900 unit=rpm
